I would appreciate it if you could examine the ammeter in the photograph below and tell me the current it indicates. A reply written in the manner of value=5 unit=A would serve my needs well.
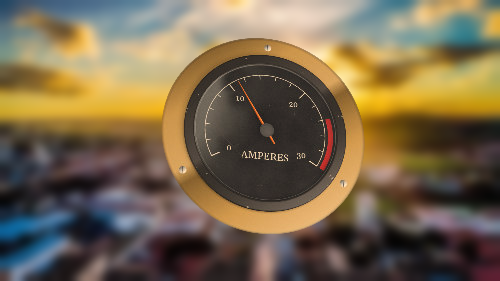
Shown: value=11 unit=A
